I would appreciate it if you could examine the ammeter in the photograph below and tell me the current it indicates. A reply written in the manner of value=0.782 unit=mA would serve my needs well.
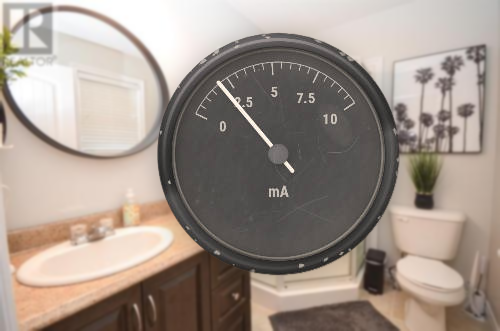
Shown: value=2 unit=mA
